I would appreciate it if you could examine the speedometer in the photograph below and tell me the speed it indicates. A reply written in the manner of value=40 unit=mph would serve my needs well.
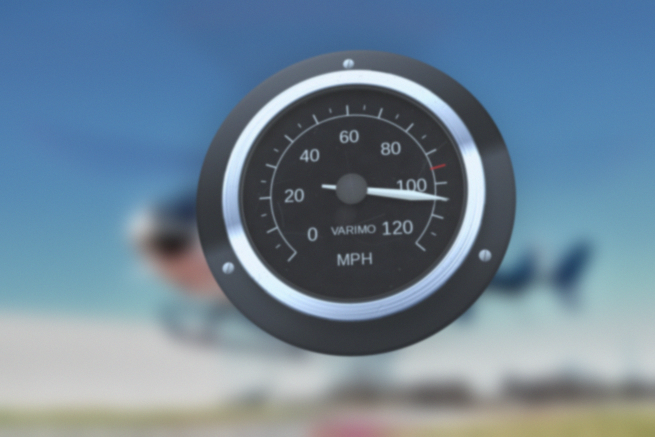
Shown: value=105 unit=mph
